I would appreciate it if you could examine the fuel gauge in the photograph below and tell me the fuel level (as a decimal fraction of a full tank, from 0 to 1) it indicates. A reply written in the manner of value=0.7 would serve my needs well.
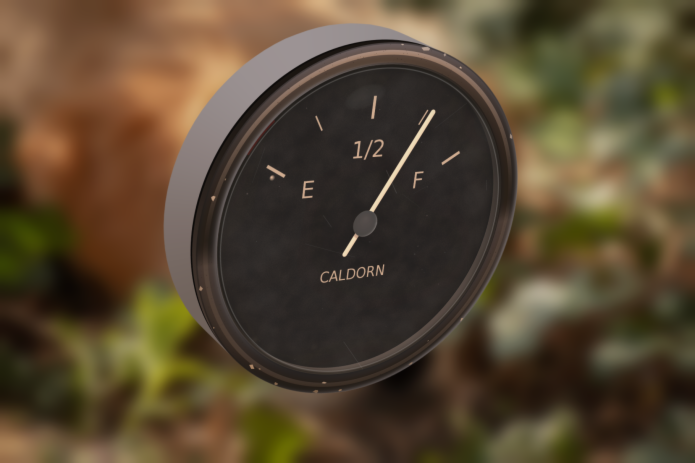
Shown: value=0.75
